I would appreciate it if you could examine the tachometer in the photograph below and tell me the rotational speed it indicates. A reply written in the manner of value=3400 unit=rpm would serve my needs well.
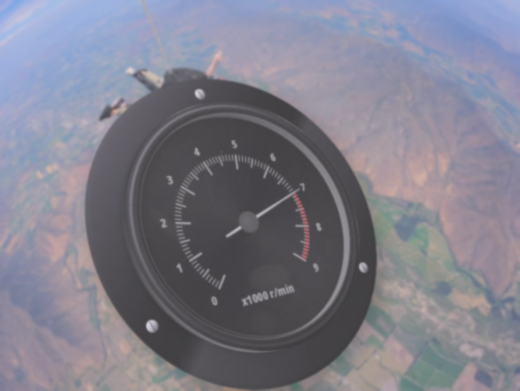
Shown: value=7000 unit=rpm
